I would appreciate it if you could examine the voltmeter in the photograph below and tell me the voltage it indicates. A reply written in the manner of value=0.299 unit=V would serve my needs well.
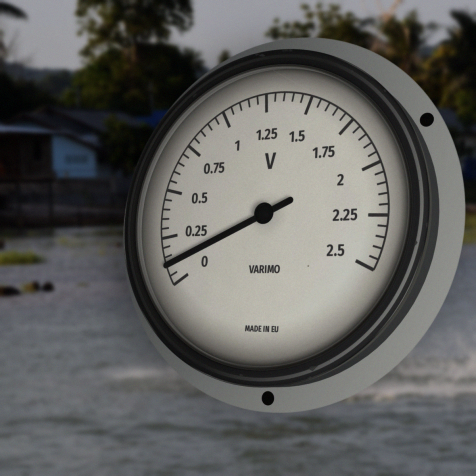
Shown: value=0.1 unit=V
